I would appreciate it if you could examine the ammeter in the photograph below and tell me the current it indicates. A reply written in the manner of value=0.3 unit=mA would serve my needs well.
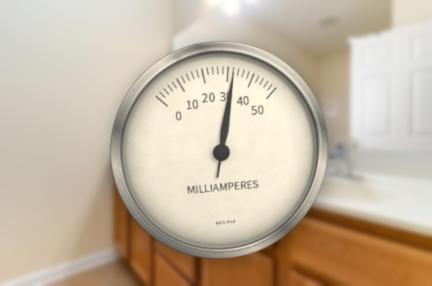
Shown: value=32 unit=mA
